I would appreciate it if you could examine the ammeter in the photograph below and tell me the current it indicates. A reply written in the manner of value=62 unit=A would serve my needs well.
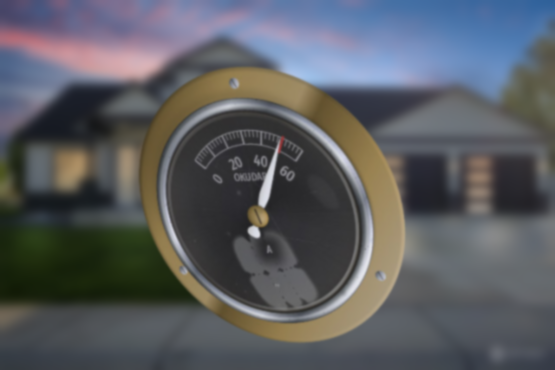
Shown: value=50 unit=A
